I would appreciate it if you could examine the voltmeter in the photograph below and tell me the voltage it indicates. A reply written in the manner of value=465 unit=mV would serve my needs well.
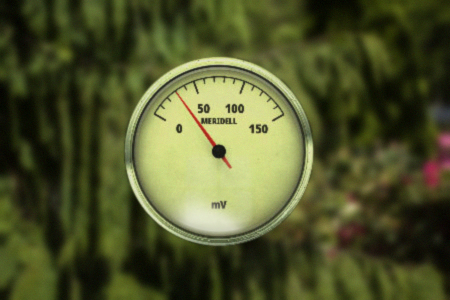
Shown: value=30 unit=mV
